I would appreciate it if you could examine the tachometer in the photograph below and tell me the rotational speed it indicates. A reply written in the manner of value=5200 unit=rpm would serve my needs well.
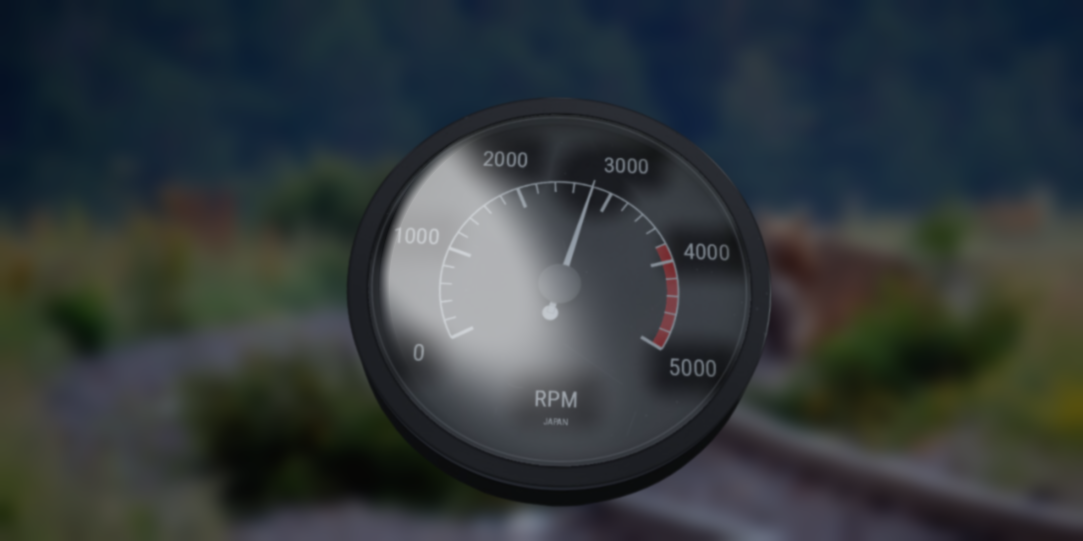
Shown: value=2800 unit=rpm
